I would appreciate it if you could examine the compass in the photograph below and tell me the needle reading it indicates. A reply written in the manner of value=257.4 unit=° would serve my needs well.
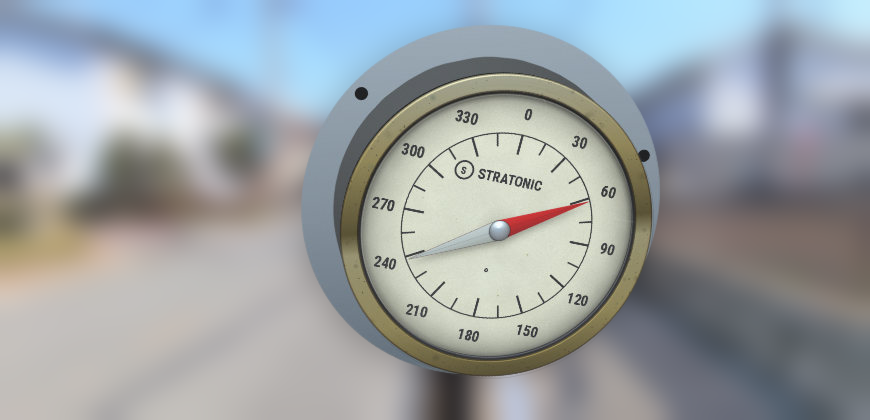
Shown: value=60 unit=°
